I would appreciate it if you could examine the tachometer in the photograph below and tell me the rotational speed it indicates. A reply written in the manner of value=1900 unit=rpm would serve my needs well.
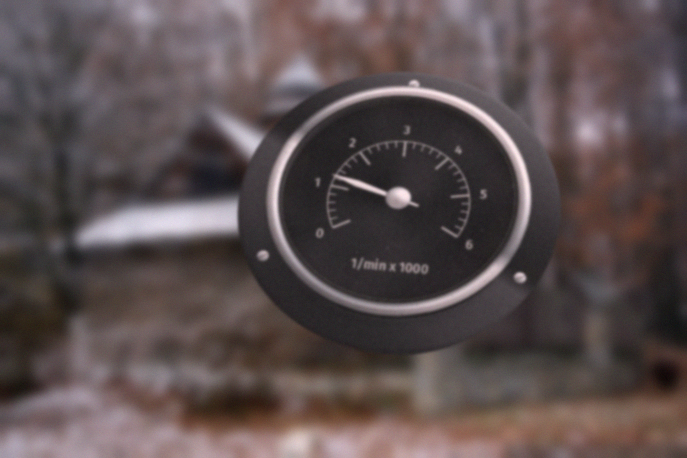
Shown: value=1200 unit=rpm
